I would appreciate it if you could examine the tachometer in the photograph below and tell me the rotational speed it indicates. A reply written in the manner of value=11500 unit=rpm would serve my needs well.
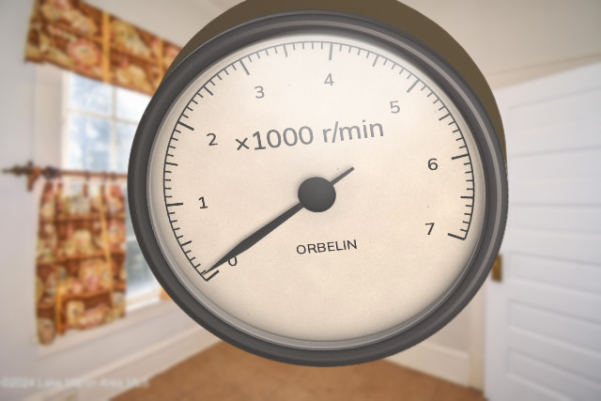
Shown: value=100 unit=rpm
